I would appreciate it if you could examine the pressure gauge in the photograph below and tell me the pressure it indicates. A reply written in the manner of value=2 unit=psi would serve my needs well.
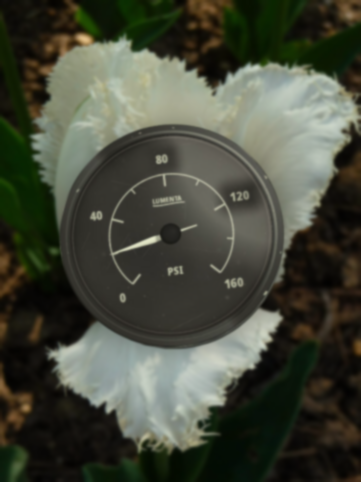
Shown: value=20 unit=psi
